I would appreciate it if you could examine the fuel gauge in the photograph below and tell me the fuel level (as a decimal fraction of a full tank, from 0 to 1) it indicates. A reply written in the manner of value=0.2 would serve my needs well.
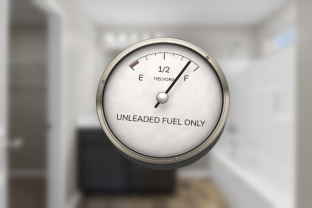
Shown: value=0.875
